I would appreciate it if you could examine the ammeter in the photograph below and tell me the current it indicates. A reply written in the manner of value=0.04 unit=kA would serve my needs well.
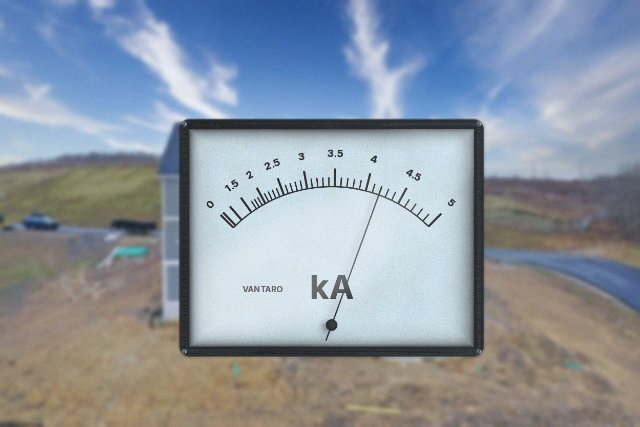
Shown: value=4.2 unit=kA
